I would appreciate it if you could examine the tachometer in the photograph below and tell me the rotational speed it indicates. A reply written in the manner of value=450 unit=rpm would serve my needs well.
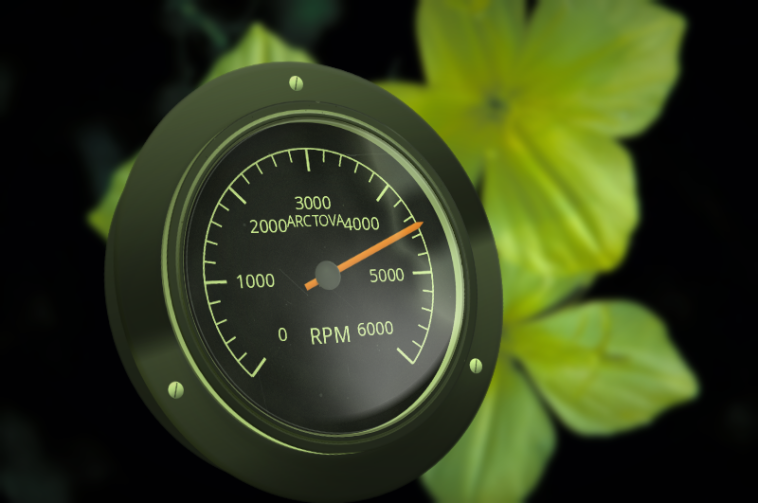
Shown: value=4500 unit=rpm
